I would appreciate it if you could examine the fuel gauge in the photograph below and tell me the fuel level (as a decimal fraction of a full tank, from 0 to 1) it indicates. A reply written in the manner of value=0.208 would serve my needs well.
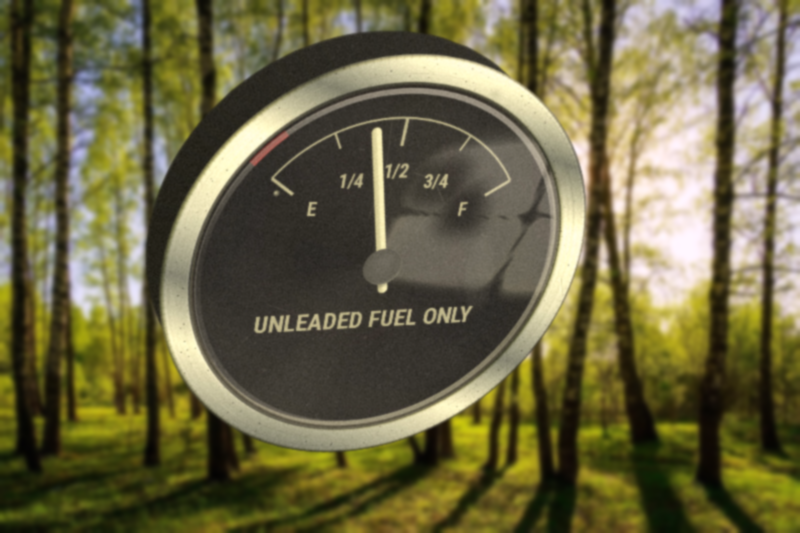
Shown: value=0.375
